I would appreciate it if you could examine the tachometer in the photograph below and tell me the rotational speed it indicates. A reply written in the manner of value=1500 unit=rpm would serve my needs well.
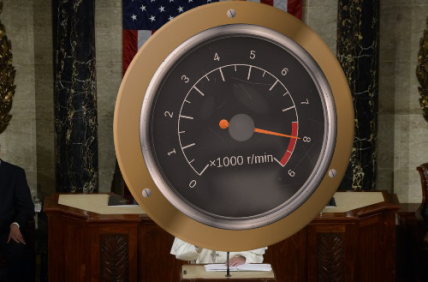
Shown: value=8000 unit=rpm
